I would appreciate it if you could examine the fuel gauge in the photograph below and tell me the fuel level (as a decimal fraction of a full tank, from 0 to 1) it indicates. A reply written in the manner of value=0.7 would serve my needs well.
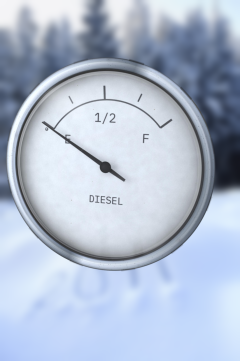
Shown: value=0
